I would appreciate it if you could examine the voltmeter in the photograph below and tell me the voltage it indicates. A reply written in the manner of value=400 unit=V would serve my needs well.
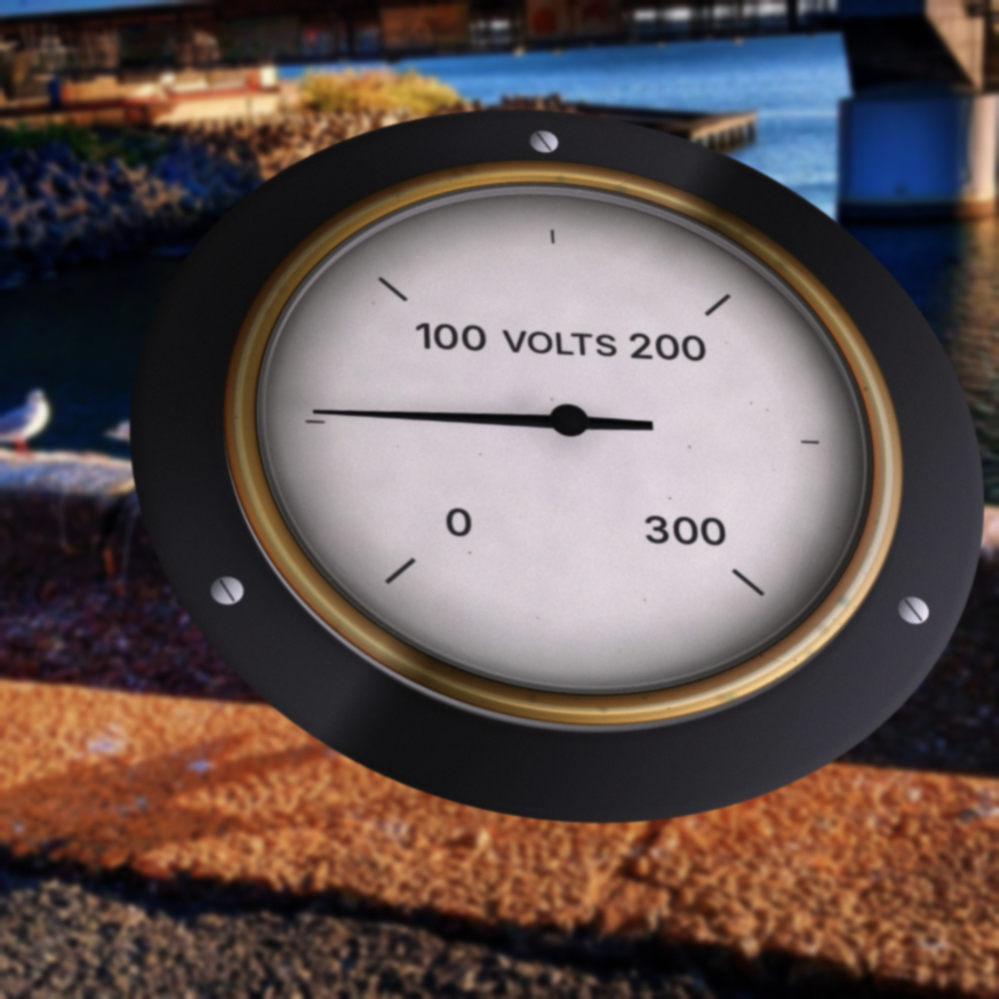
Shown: value=50 unit=V
